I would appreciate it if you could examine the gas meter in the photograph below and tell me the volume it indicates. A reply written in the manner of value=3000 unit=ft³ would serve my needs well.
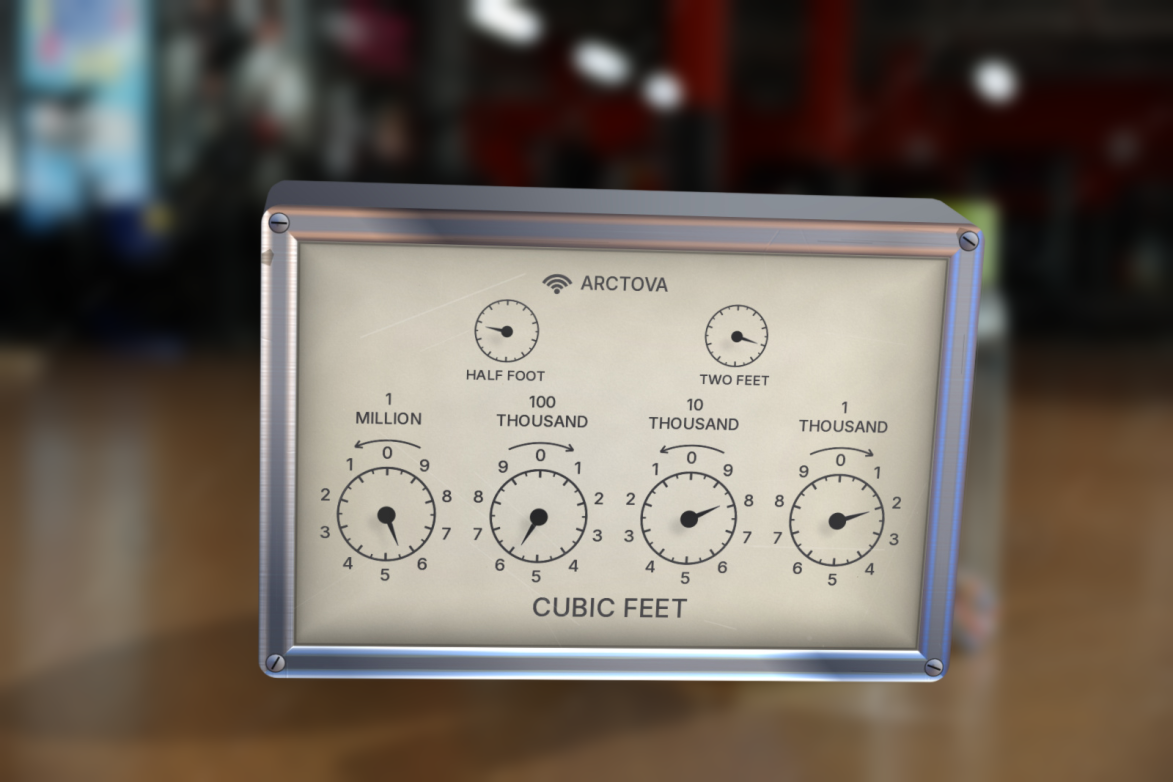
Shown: value=558200 unit=ft³
